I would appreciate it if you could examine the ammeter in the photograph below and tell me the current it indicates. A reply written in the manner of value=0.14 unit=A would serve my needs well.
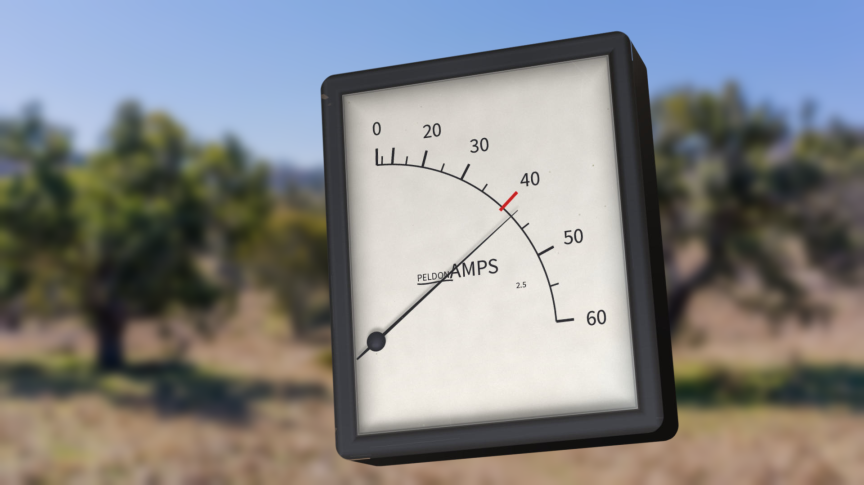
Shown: value=42.5 unit=A
